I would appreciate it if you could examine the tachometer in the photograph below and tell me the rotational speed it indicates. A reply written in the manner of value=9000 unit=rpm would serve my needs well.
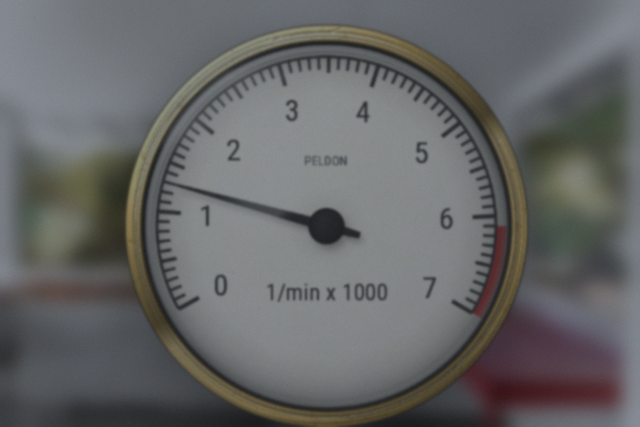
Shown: value=1300 unit=rpm
